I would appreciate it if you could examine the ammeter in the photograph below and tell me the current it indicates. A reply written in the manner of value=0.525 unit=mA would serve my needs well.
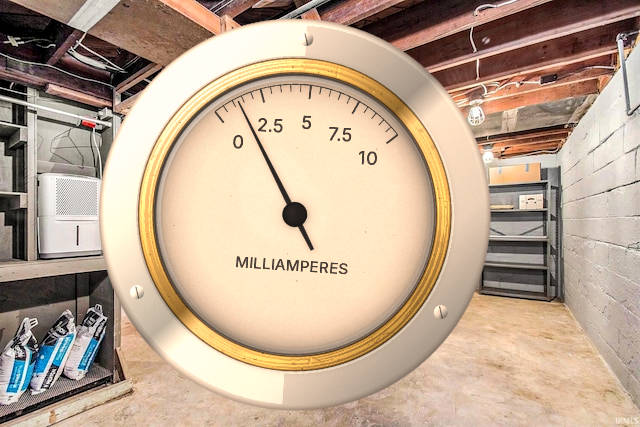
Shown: value=1.25 unit=mA
